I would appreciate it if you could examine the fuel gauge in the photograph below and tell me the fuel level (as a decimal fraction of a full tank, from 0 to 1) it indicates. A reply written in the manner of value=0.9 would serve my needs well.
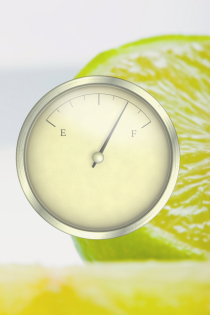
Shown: value=0.75
